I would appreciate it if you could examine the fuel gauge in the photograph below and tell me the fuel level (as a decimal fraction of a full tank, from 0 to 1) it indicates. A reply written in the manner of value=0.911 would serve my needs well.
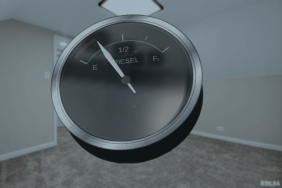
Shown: value=0.25
